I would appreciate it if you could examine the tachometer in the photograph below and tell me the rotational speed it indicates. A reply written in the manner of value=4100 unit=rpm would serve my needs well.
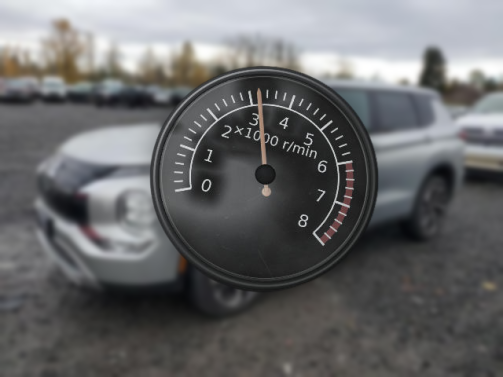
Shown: value=3200 unit=rpm
